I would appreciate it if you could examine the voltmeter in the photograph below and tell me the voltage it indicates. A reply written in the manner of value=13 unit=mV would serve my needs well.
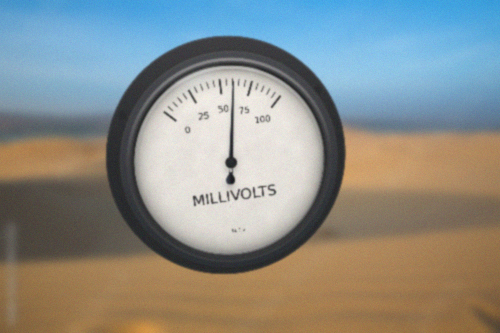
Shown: value=60 unit=mV
